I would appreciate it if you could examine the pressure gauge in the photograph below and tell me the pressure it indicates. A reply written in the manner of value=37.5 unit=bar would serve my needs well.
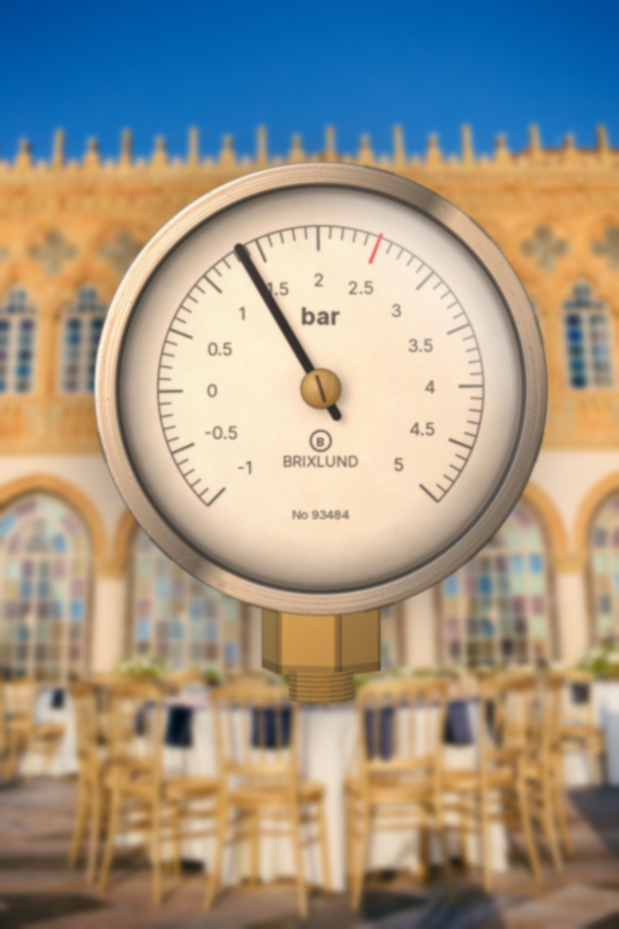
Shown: value=1.35 unit=bar
